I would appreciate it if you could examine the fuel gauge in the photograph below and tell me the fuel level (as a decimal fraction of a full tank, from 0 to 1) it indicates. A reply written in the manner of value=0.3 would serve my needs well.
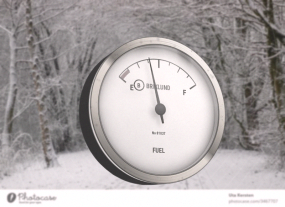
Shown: value=0.375
